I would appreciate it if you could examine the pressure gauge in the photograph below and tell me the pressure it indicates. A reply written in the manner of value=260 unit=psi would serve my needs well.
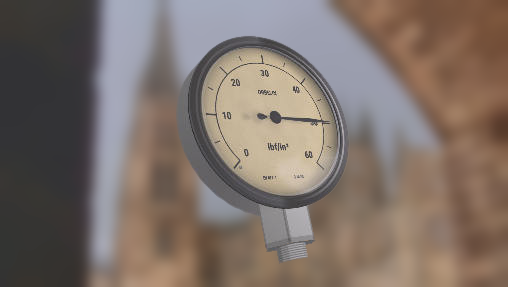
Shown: value=50 unit=psi
